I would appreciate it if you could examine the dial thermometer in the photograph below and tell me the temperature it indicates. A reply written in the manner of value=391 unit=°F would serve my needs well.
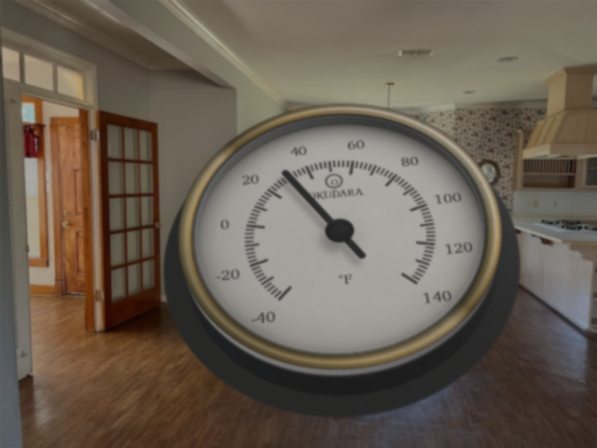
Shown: value=30 unit=°F
